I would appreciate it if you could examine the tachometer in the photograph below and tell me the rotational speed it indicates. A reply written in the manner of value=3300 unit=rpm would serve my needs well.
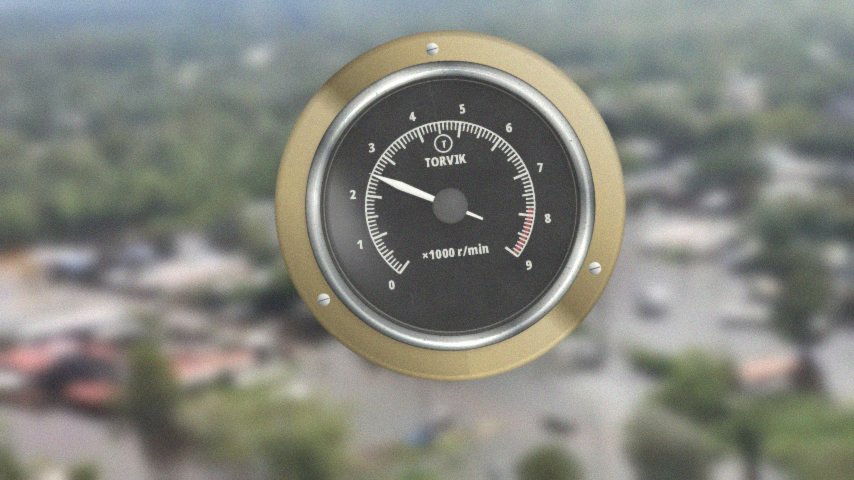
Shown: value=2500 unit=rpm
